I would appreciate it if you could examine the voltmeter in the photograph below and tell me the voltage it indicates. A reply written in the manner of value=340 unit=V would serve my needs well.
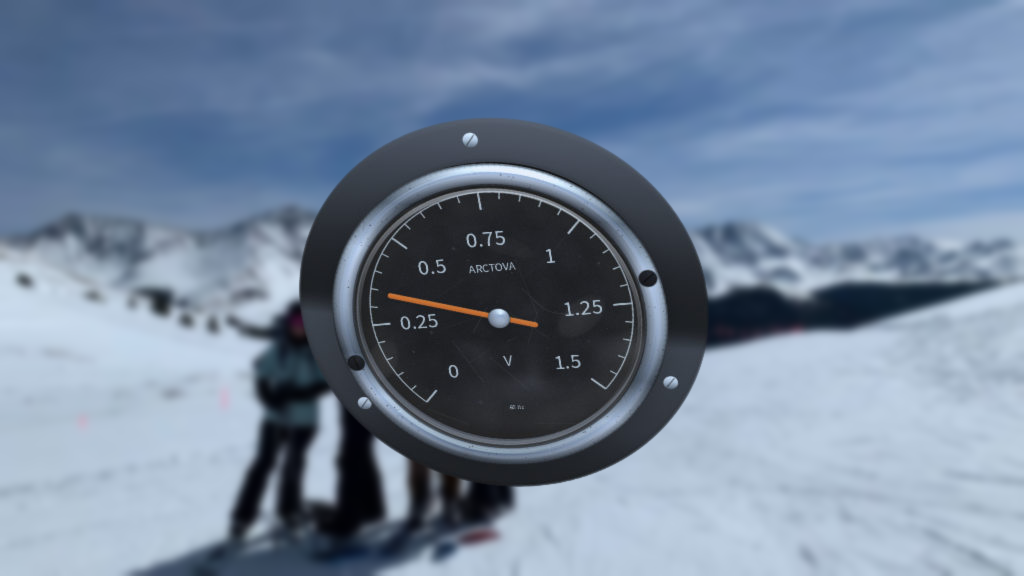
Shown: value=0.35 unit=V
